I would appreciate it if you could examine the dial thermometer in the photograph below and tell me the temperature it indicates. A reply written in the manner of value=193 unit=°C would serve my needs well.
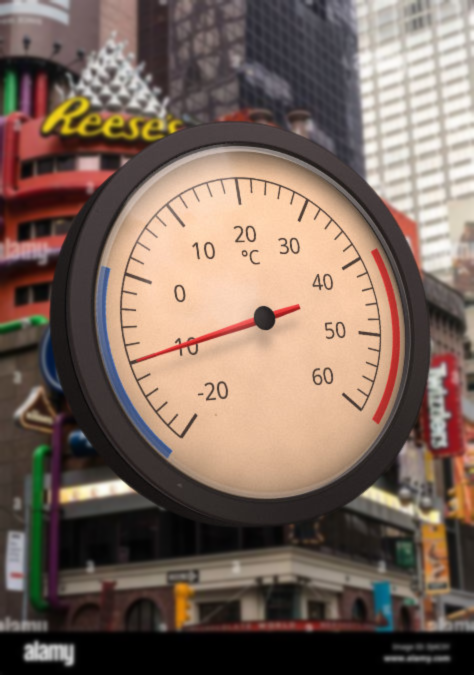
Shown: value=-10 unit=°C
